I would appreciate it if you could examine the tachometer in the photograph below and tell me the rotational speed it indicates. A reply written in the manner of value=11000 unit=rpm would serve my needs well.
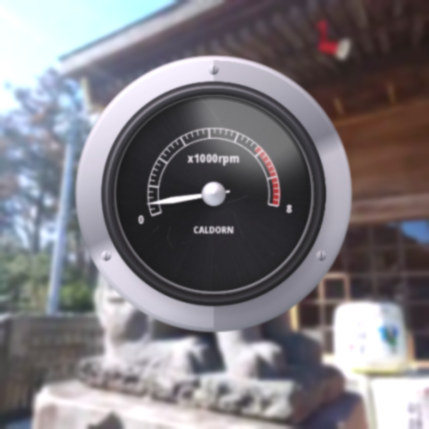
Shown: value=400 unit=rpm
